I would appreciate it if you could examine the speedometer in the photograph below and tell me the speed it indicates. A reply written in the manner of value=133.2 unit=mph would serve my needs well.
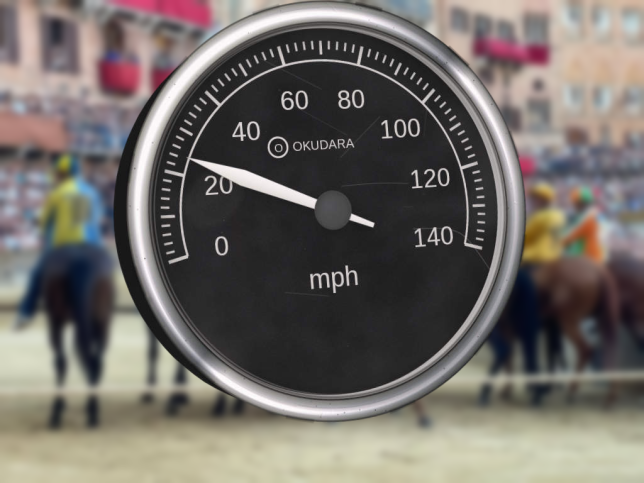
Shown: value=24 unit=mph
